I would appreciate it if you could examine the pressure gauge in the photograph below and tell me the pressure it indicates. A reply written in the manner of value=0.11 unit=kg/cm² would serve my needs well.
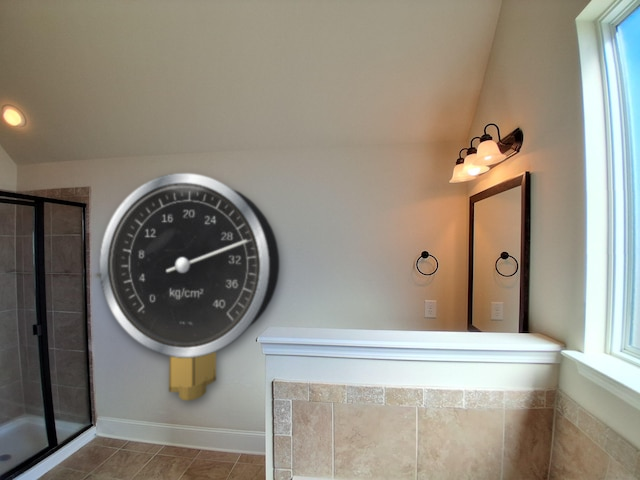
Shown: value=30 unit=kg/cm²
